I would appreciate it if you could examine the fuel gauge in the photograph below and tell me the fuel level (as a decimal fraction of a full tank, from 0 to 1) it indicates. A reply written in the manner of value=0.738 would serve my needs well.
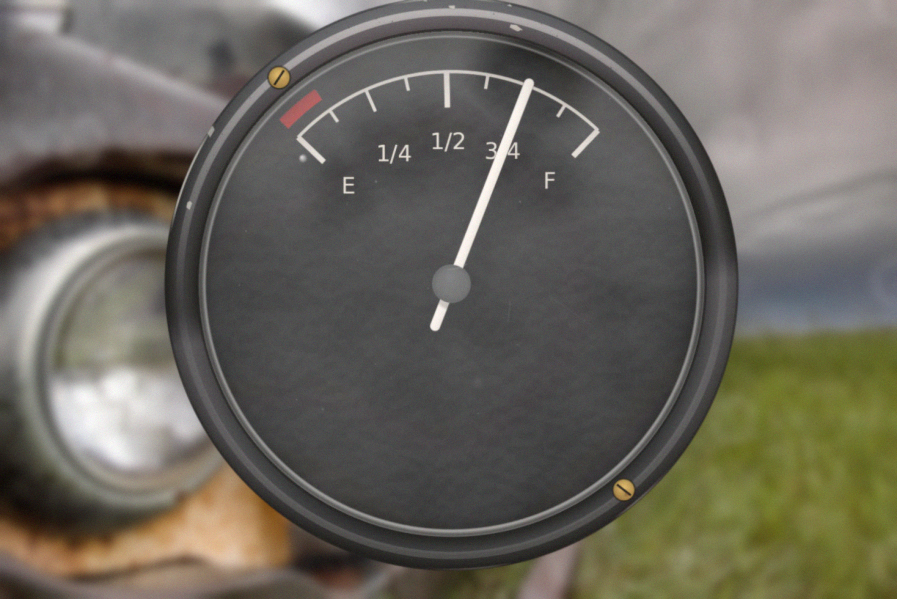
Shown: value=0.75
